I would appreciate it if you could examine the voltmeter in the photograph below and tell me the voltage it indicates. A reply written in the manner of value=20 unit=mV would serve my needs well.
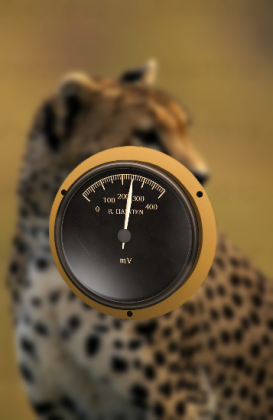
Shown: value=250 unit=mV
